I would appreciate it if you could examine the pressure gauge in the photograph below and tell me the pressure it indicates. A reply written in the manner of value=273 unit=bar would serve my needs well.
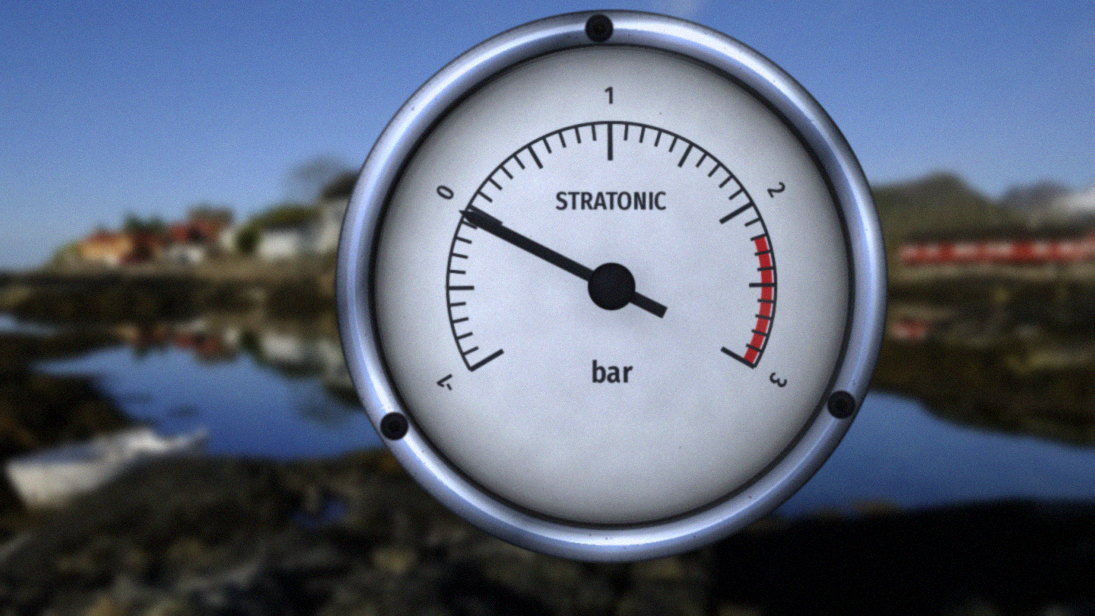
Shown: value=-0.05 unit=bar
